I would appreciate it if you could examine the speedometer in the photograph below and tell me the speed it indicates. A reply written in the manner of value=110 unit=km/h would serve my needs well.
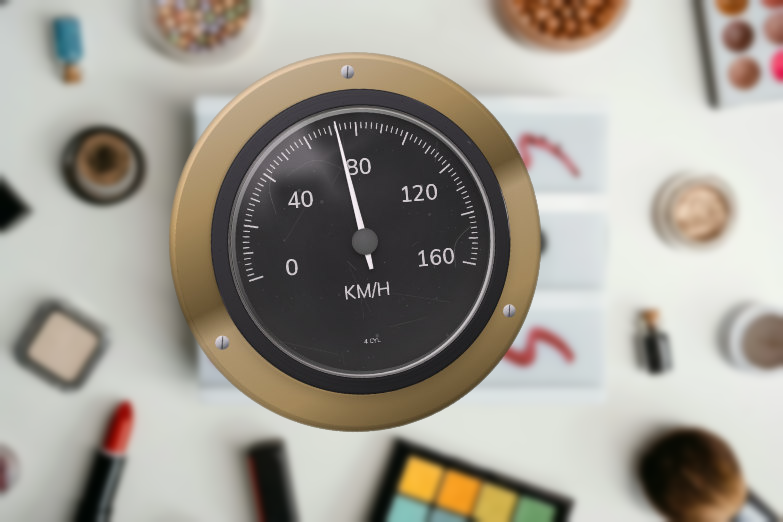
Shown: value=72 unit=km/h
